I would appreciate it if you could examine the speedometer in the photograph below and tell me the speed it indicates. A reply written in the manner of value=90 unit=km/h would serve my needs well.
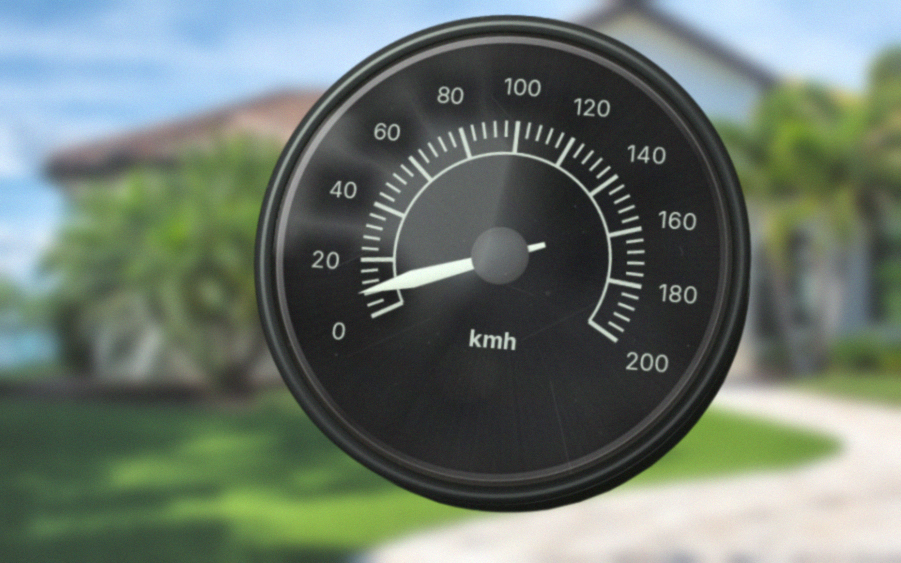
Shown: value=8 unit=km/h
